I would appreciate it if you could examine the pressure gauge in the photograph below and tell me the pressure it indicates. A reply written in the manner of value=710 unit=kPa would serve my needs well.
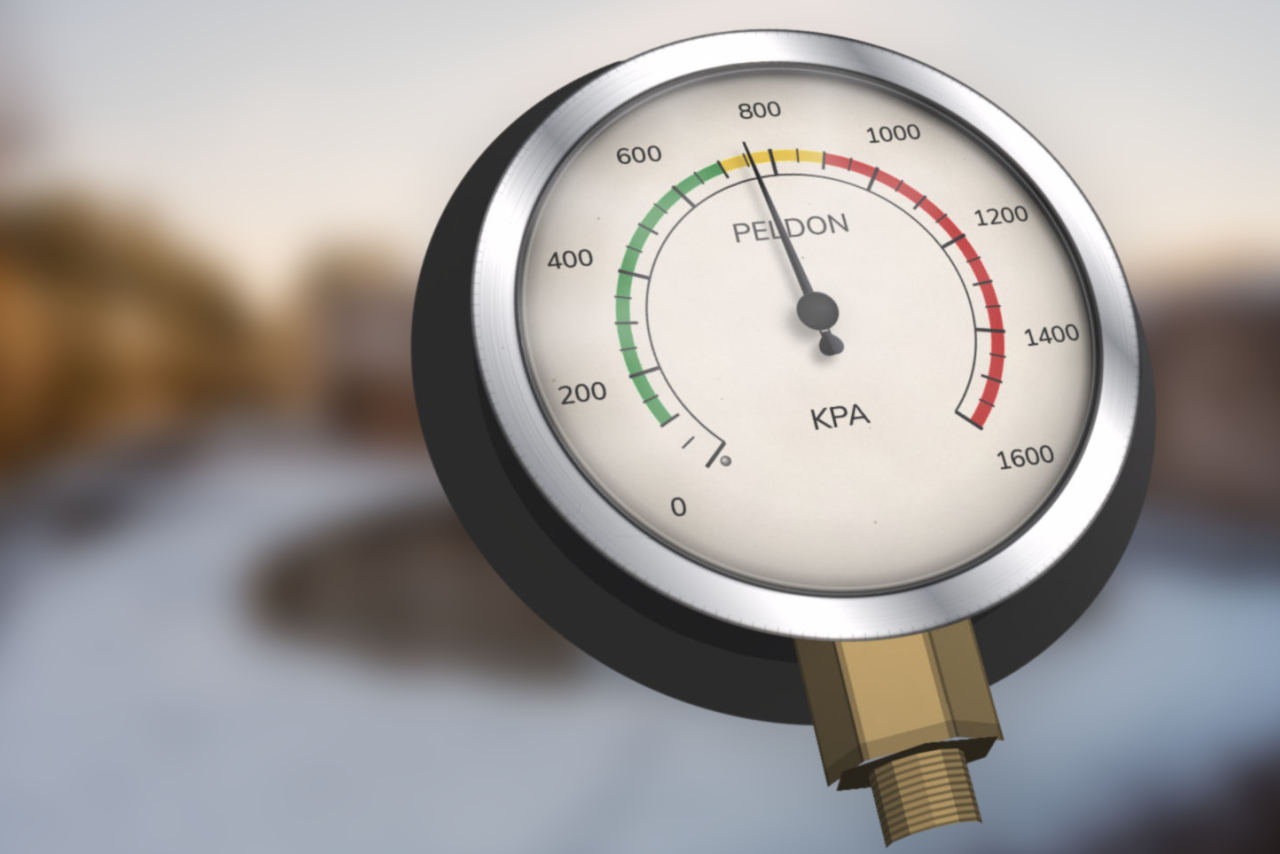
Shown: value=750 unit=kPa
